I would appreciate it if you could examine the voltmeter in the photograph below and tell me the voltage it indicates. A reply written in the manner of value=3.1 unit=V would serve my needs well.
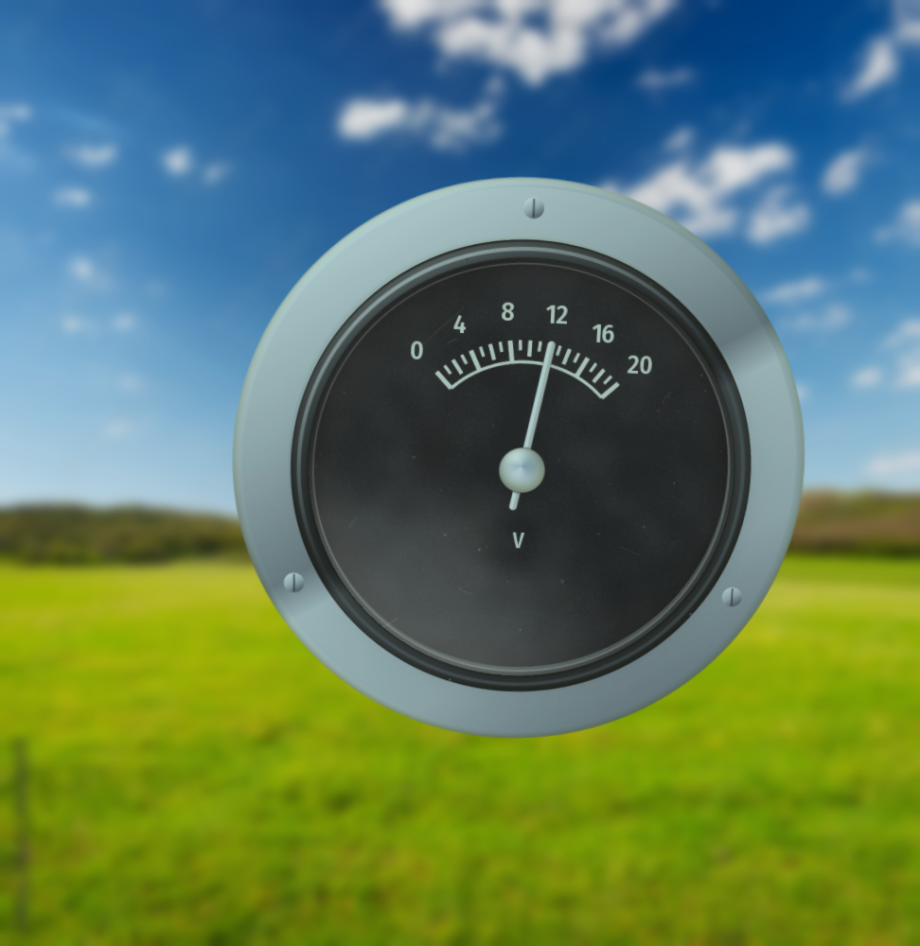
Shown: value=12 unit=V
